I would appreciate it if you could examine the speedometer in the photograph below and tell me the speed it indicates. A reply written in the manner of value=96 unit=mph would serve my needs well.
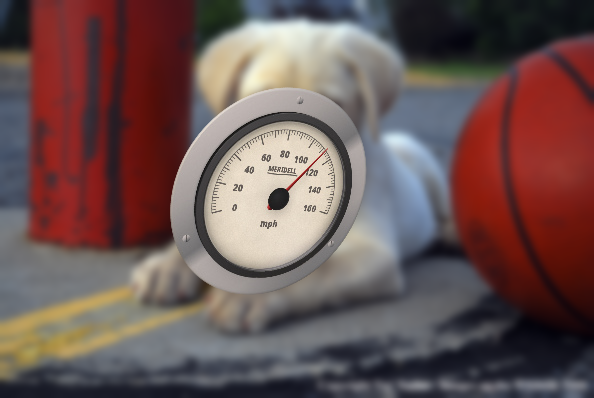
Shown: value=110 unit=mph
